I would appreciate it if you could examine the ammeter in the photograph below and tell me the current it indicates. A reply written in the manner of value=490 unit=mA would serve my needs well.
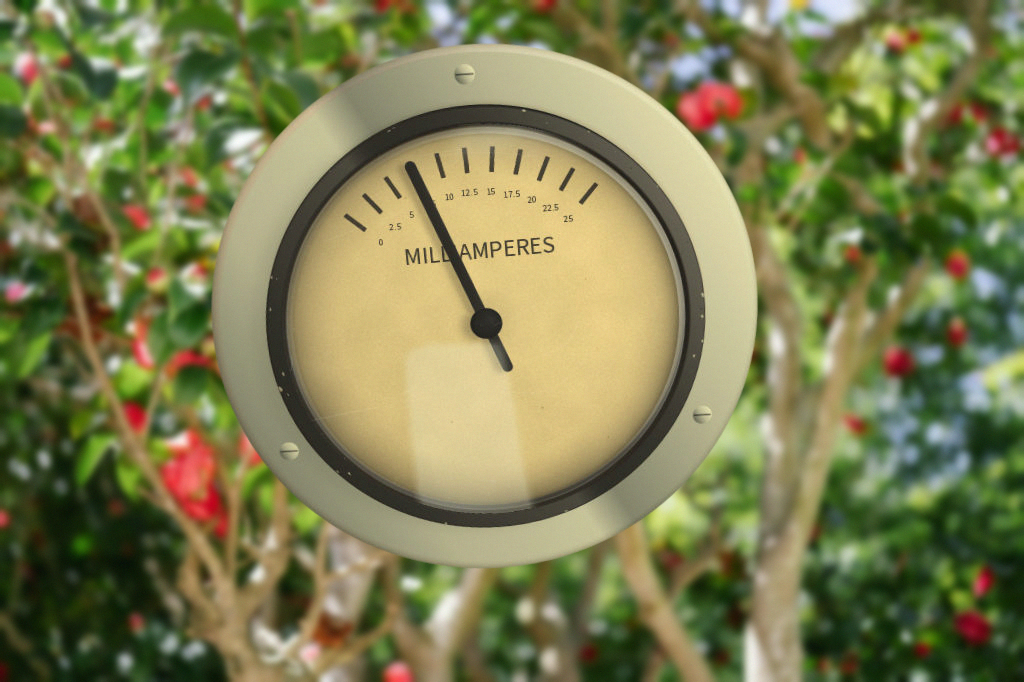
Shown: value=7.5 unit=mA
